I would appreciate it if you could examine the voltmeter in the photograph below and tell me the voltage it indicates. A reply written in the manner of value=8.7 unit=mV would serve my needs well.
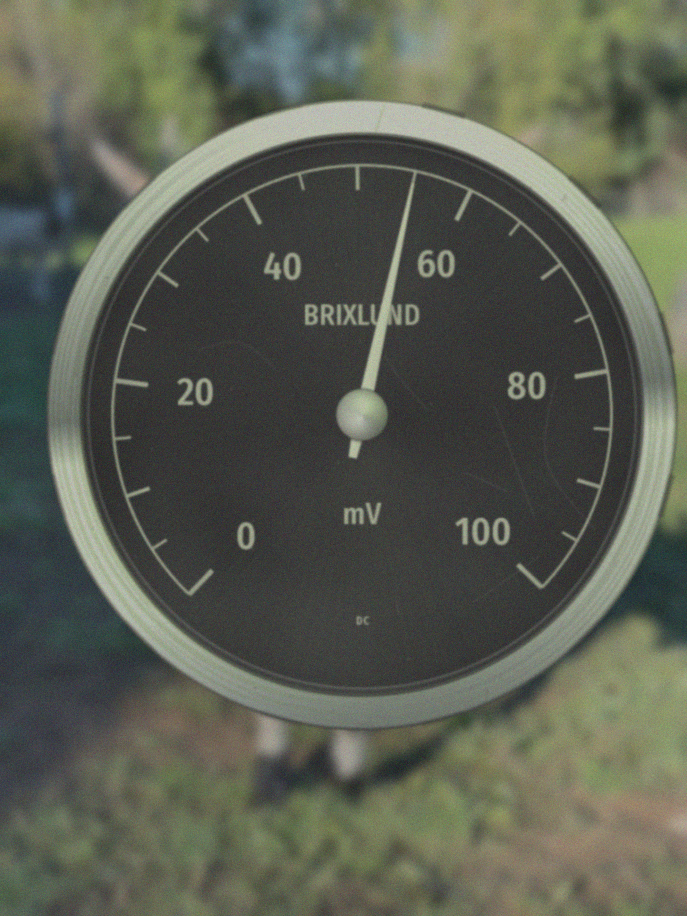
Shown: value=55 unit=mV
